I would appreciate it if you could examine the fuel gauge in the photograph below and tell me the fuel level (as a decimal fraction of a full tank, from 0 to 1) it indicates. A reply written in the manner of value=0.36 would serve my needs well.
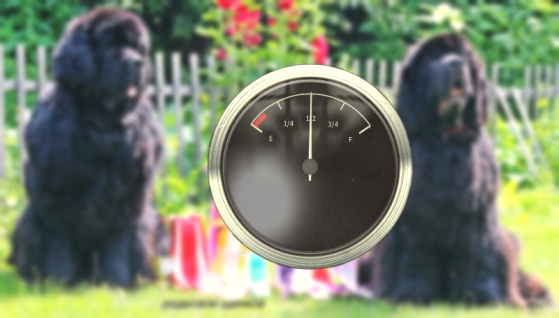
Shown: value=0.5
